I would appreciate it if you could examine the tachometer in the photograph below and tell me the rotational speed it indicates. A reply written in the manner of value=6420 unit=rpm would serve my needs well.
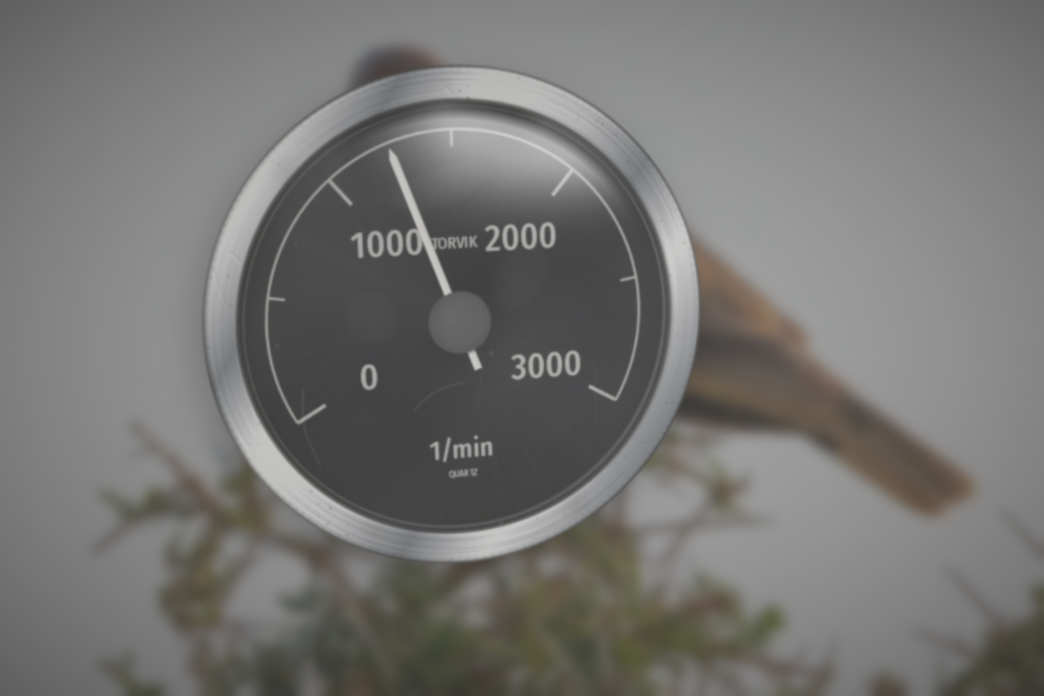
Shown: value=1250 unit=rpm
